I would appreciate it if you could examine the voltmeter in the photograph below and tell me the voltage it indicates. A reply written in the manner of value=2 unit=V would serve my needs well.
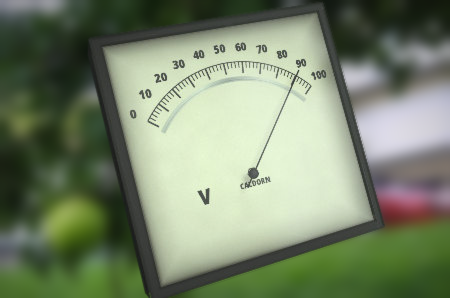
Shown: value=90 unit=V
